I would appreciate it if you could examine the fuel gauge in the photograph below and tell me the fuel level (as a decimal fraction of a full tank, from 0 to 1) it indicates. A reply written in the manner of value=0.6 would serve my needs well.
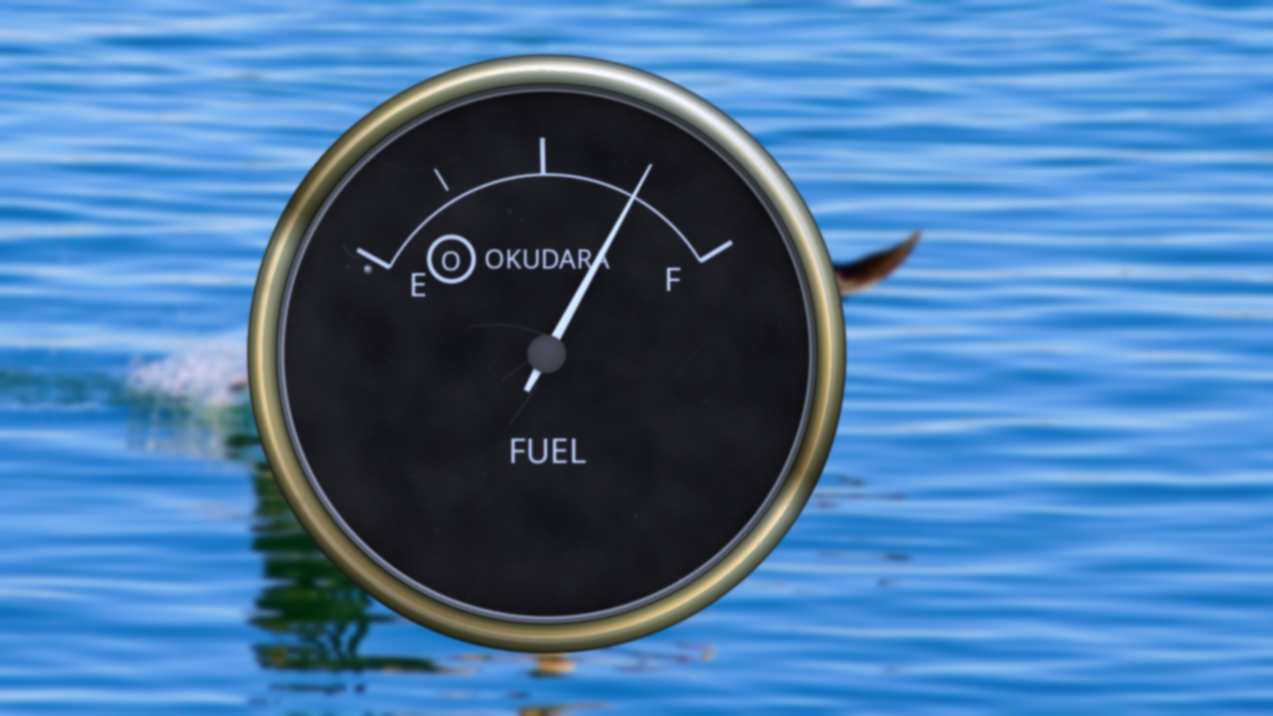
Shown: value=0.75
